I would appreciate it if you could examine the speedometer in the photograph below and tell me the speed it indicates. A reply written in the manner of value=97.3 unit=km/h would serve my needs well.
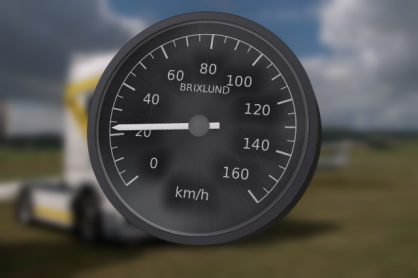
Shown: value=22.5 unit=km/h
